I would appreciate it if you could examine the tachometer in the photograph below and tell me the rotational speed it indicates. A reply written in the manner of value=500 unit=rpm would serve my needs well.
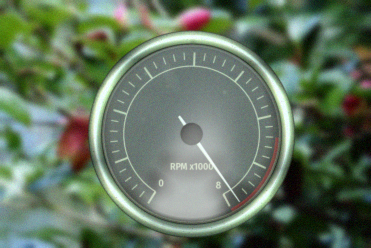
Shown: value=7800 unit=rpm
